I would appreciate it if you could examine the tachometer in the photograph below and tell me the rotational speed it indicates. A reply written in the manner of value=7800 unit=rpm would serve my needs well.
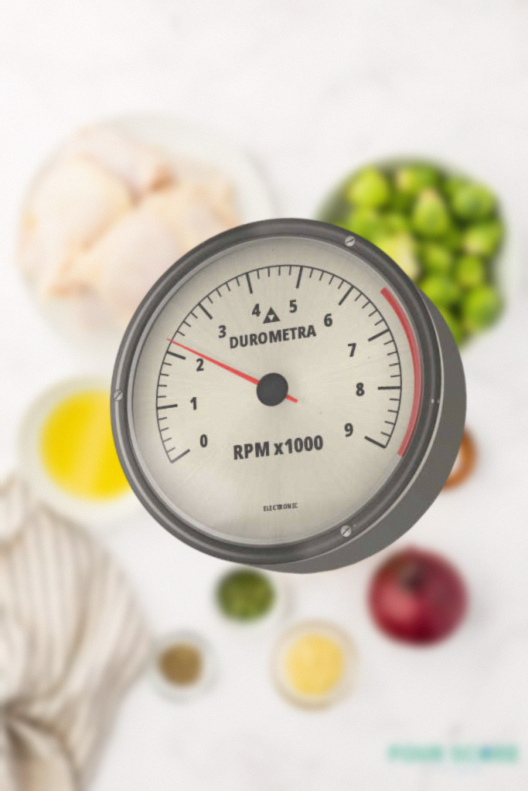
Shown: value=2200 unit=rpm
